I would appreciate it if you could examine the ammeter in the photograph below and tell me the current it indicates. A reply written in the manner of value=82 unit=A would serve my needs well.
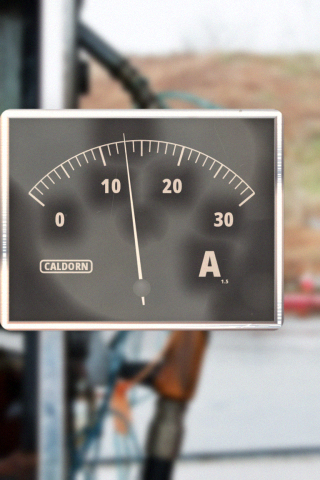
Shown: value=13 unit=A
